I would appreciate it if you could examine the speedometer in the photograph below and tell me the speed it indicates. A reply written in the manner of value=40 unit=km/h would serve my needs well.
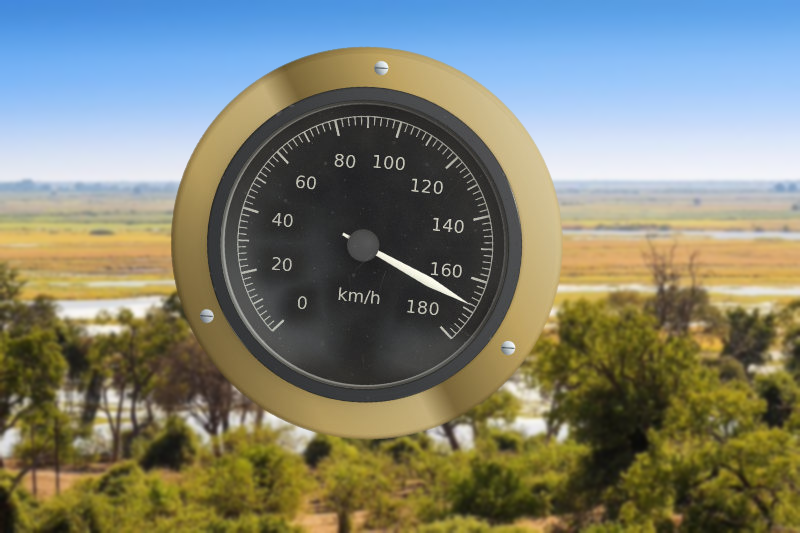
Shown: value=168 unit=km/h
